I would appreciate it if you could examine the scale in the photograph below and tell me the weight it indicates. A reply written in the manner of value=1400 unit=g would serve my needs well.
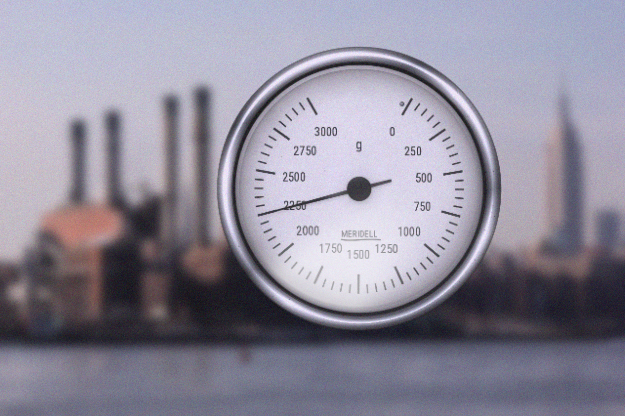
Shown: value=2250 unit=g
